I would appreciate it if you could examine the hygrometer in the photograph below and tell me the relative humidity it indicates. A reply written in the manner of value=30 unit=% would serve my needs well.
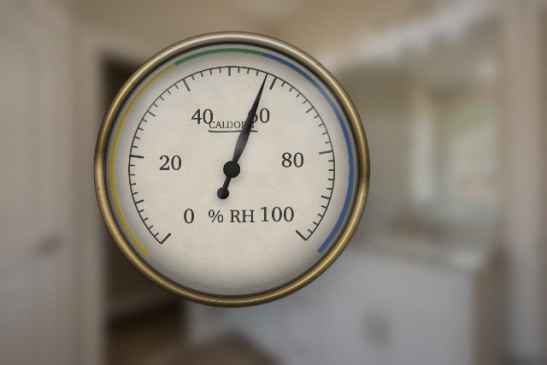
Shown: value=58 unit=%
